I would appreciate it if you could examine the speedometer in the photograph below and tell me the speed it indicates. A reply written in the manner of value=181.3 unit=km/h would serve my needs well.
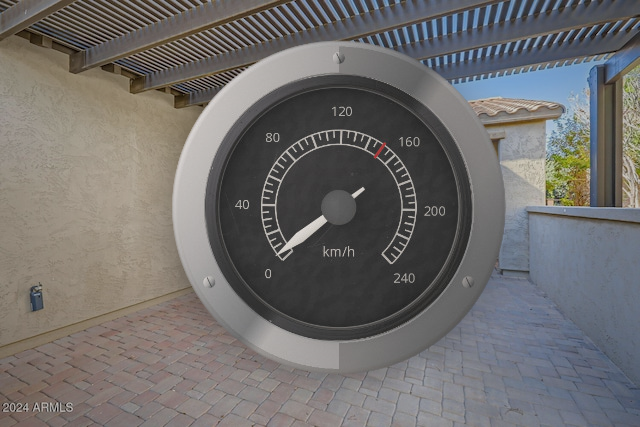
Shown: value=5 unit=km/h
